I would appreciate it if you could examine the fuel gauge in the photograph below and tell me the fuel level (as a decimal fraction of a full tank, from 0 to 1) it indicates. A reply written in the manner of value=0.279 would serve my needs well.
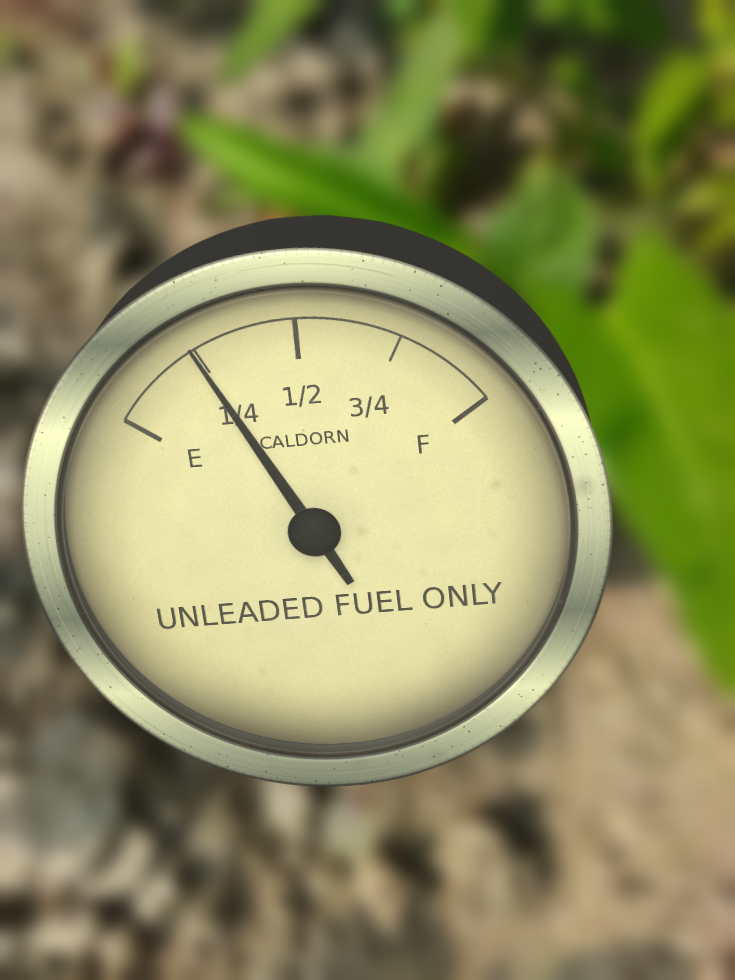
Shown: value=0.25
